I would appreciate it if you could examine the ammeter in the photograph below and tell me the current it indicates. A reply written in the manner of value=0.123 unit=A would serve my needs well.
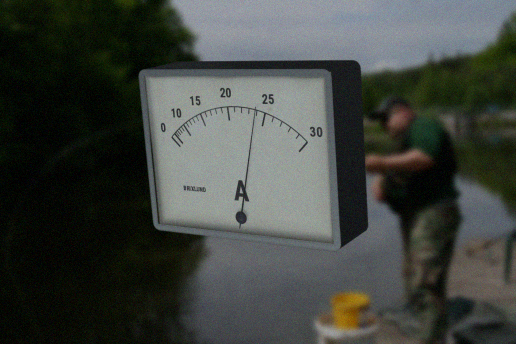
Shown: value=24 unit=A
